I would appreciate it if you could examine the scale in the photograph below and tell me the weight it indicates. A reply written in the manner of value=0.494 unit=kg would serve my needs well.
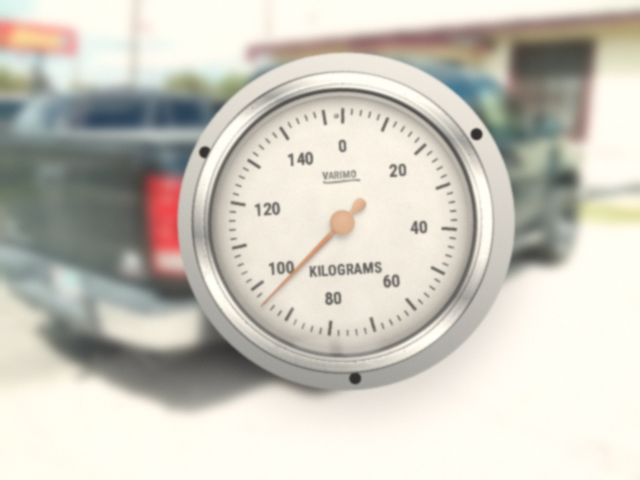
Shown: value=96 unit=kg
